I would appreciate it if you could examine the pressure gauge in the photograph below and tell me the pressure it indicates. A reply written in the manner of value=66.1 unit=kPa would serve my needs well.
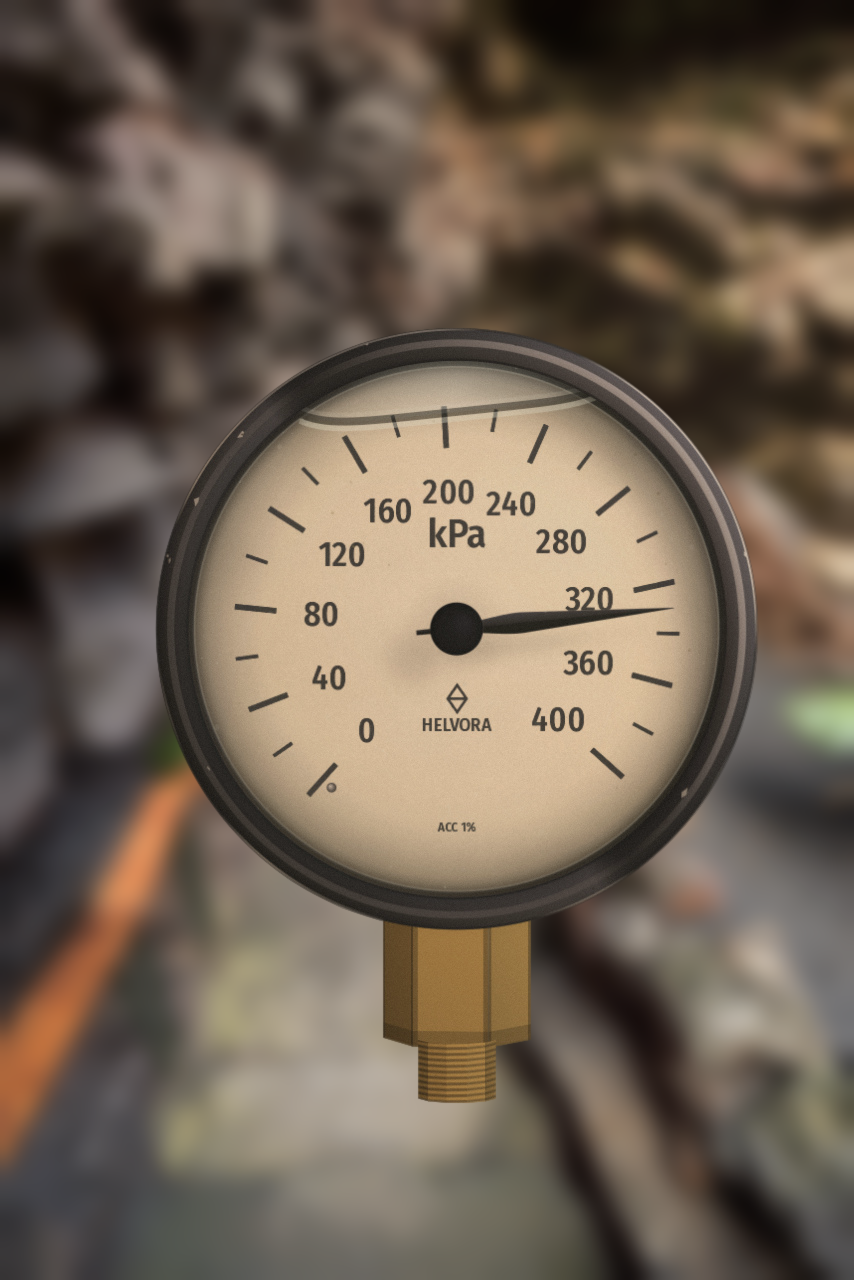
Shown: value=330 unit=kPa
